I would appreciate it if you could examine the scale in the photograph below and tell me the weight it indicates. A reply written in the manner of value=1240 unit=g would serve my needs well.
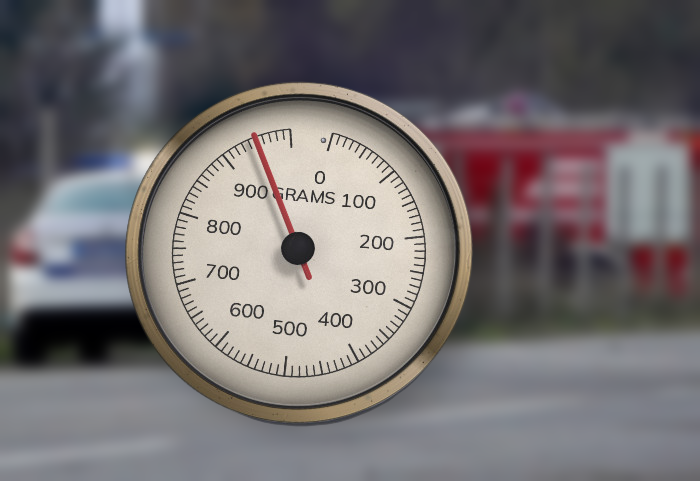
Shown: value=950 unit=g
